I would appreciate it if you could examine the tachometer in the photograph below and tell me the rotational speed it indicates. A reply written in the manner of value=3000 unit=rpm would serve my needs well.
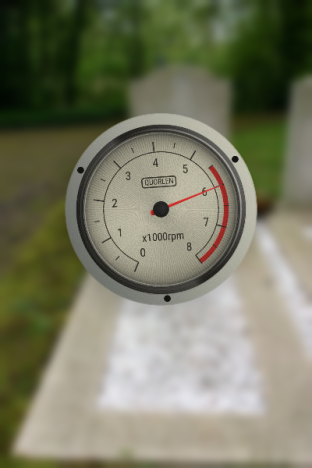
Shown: value=6000 unit=rpm
